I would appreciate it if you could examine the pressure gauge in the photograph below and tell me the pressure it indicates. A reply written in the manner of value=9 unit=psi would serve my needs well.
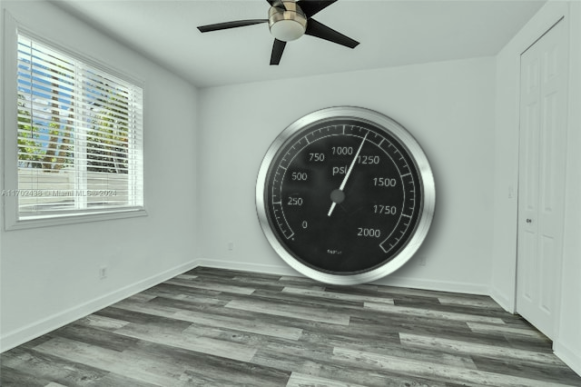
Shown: value=1150 unit=psi
